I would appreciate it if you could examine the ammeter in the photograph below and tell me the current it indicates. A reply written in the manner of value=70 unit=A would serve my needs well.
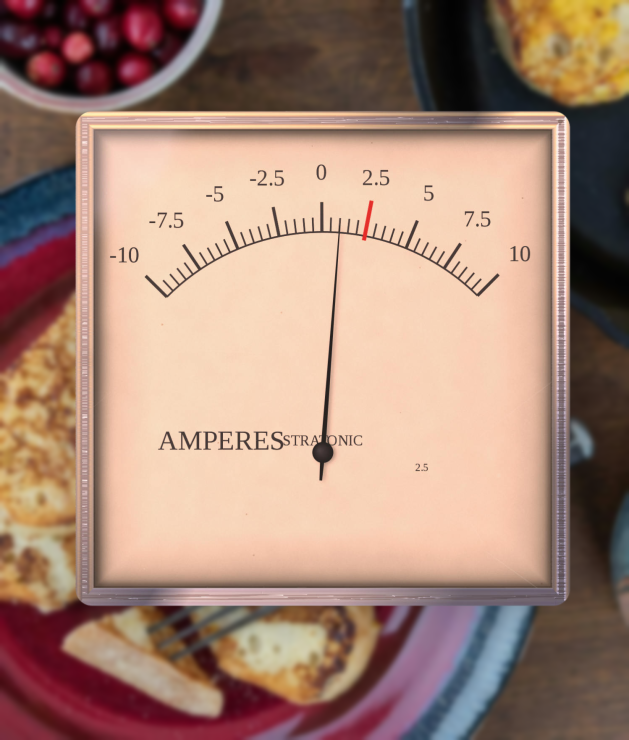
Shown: value=1 unit=A
